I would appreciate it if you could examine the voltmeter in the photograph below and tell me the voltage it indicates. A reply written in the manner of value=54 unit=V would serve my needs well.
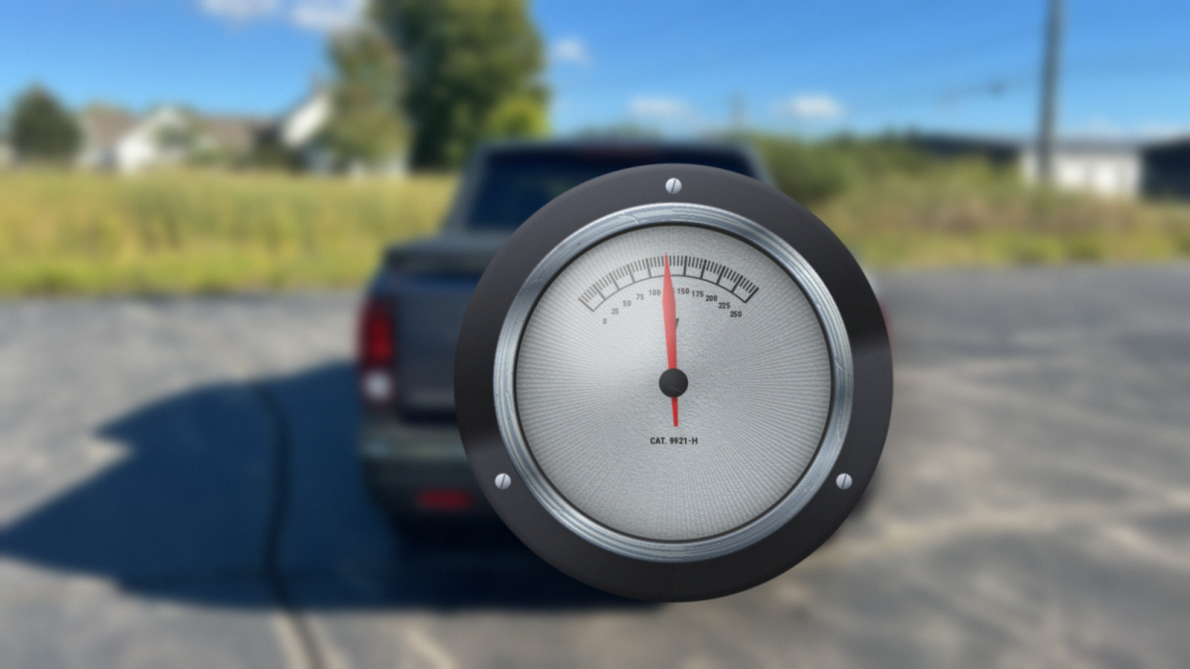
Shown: value=125 unit=V
